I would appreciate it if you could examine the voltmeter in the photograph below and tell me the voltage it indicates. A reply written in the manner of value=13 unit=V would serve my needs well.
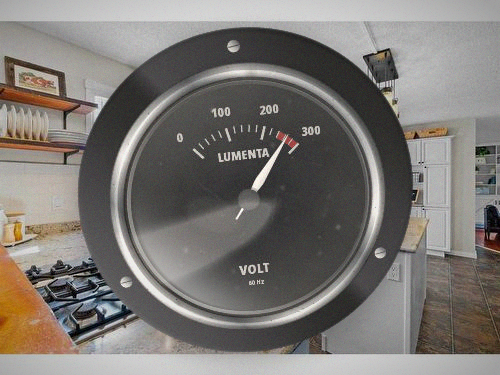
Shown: value=260 unit=V
